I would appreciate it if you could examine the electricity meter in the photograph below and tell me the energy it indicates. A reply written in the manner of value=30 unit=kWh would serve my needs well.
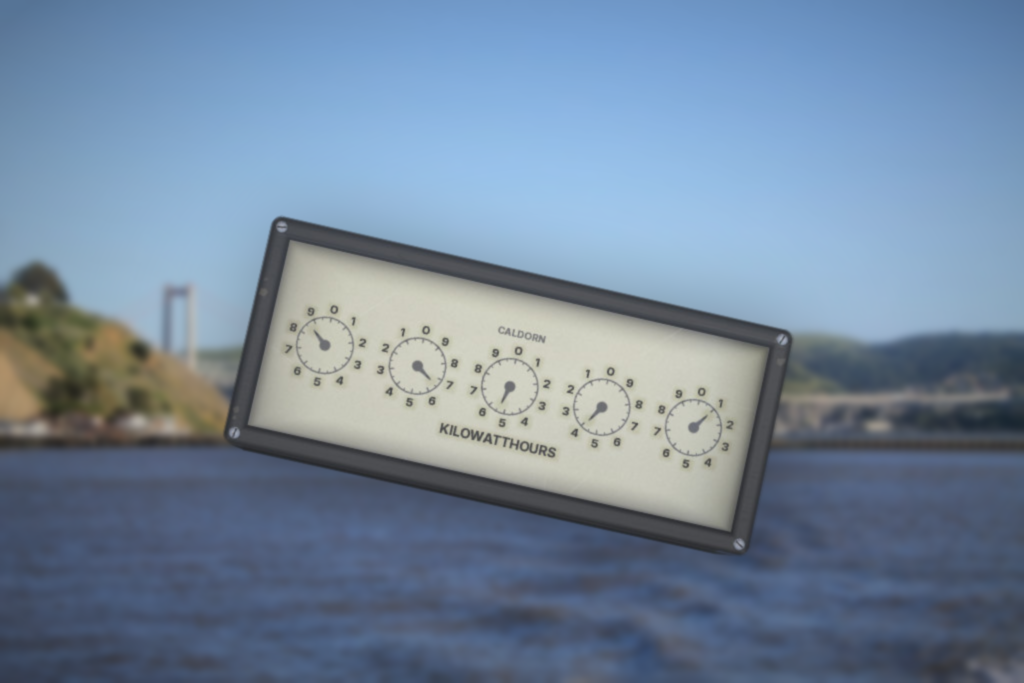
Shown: value=86541 unit=kWh
